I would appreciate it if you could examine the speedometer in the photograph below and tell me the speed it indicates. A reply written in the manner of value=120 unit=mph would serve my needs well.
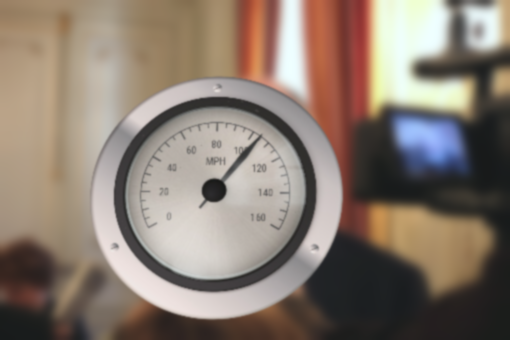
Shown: value=105 unit=mph
